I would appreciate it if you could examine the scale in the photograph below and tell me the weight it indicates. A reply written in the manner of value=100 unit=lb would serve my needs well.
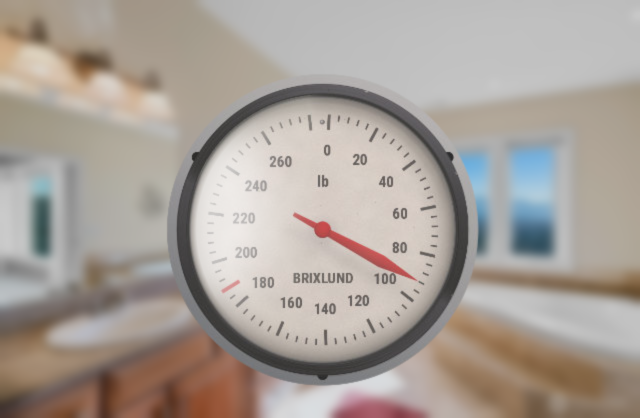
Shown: value=92 unit=lb
